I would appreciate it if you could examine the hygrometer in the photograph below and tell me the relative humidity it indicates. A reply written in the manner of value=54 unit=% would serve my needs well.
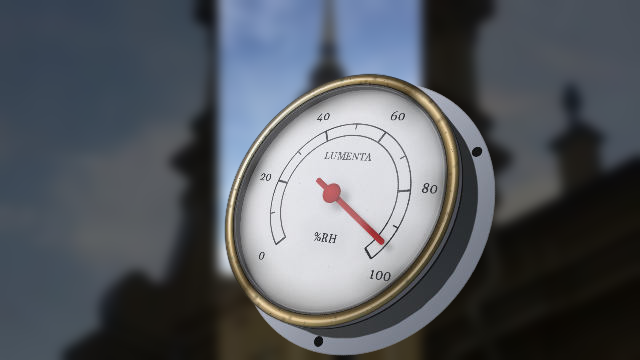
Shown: value=95 unit=%
